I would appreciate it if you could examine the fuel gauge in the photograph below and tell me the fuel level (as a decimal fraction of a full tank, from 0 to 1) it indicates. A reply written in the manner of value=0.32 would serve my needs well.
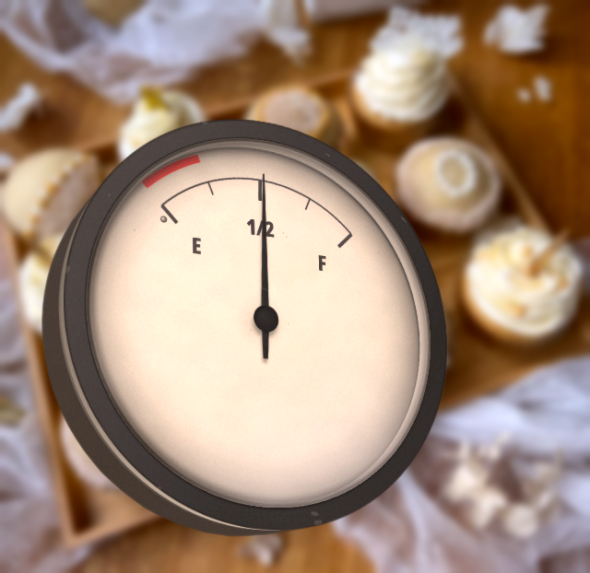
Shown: value=0.5
